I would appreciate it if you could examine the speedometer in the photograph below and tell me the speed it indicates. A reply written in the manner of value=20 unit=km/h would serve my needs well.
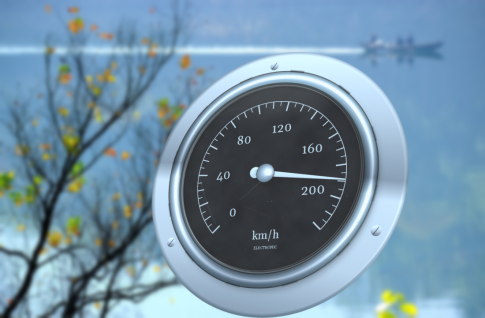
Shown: value=190 unit=km/h
